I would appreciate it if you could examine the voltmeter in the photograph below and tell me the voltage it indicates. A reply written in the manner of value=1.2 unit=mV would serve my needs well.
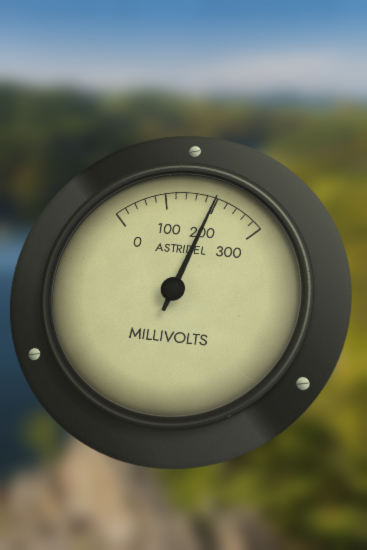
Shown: value=200 unit=mV
